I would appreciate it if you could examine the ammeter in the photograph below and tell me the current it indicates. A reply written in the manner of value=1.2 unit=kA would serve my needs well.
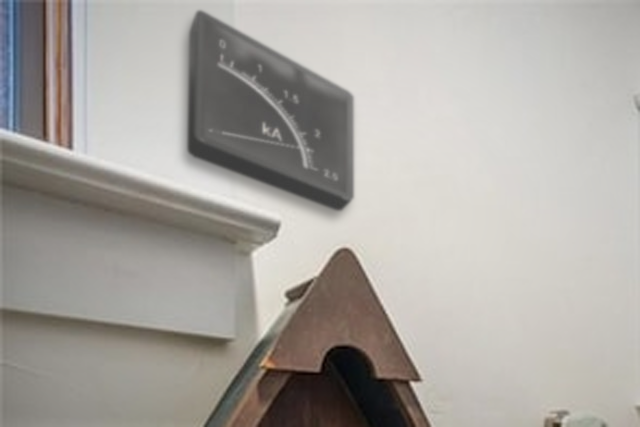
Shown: value=2.25 unit=kA
